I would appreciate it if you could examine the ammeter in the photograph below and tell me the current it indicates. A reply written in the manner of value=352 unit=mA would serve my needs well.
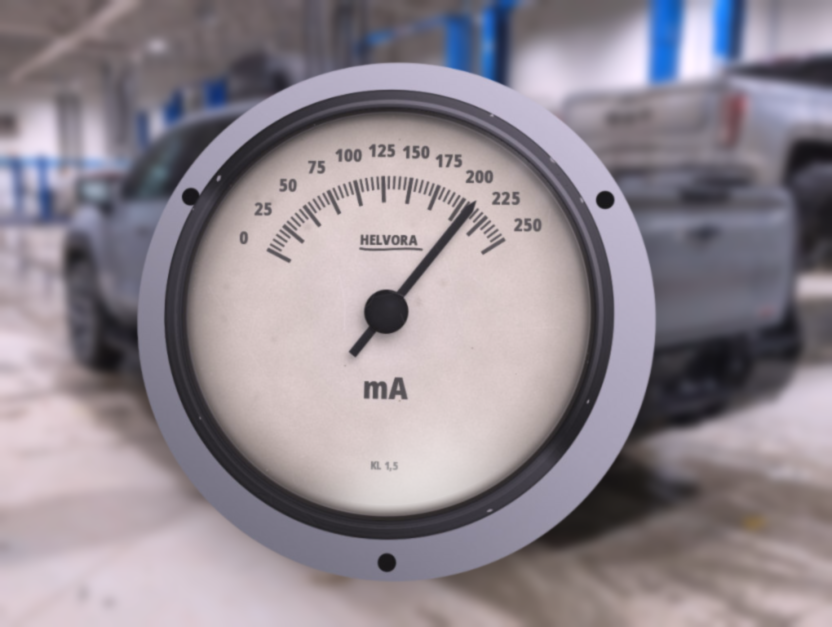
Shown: value=210 unit=mA
